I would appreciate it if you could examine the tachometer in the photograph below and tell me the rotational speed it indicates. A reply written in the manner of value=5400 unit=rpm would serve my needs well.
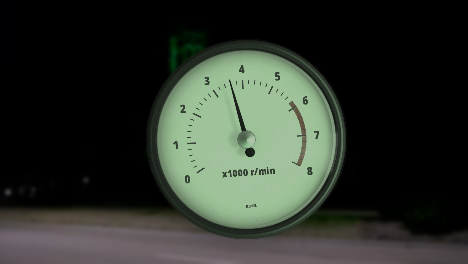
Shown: value=3600 unit=rpm
